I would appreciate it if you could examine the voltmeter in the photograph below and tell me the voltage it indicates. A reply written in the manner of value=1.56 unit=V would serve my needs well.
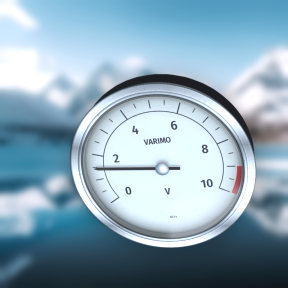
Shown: value=1.5 unit=V
